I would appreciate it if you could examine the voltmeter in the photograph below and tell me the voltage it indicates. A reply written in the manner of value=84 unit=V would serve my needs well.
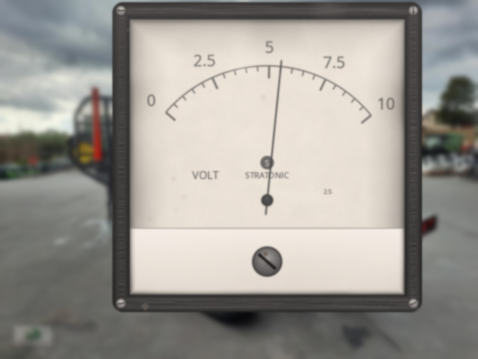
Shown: value=5.5 unit=V
